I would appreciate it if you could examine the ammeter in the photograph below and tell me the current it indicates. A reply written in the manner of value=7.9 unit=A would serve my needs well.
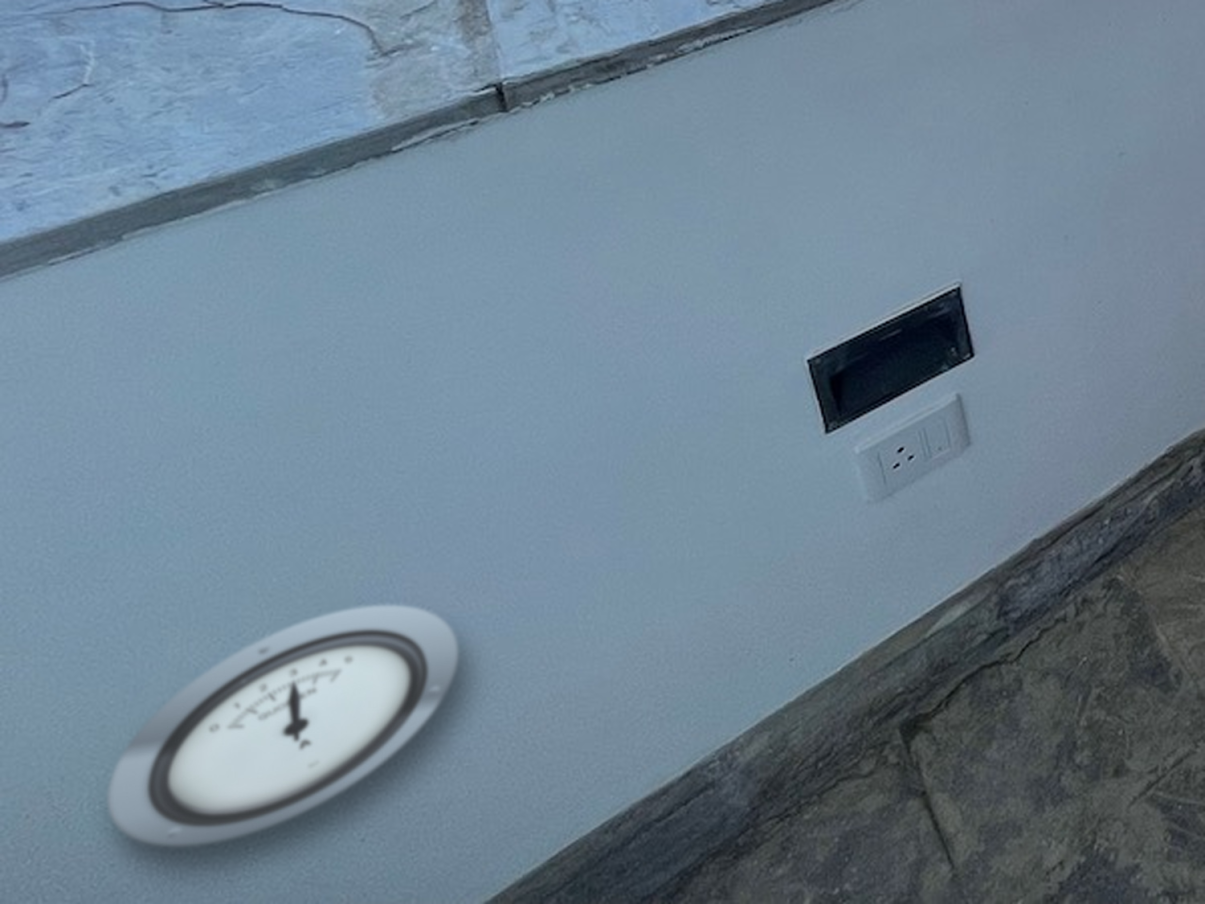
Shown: value=3 unit=A
